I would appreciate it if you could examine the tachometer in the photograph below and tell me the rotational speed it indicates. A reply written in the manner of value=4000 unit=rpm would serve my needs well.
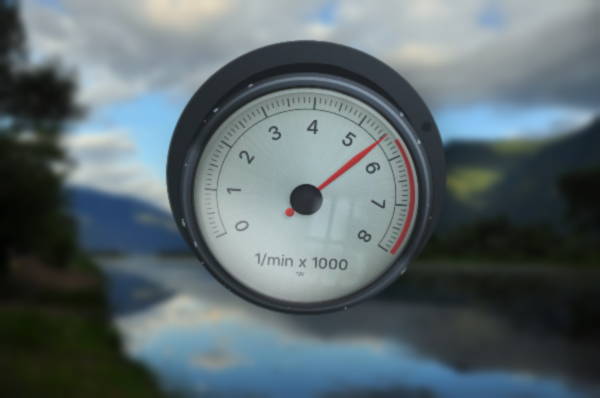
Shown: value=5500 unit=rpm
